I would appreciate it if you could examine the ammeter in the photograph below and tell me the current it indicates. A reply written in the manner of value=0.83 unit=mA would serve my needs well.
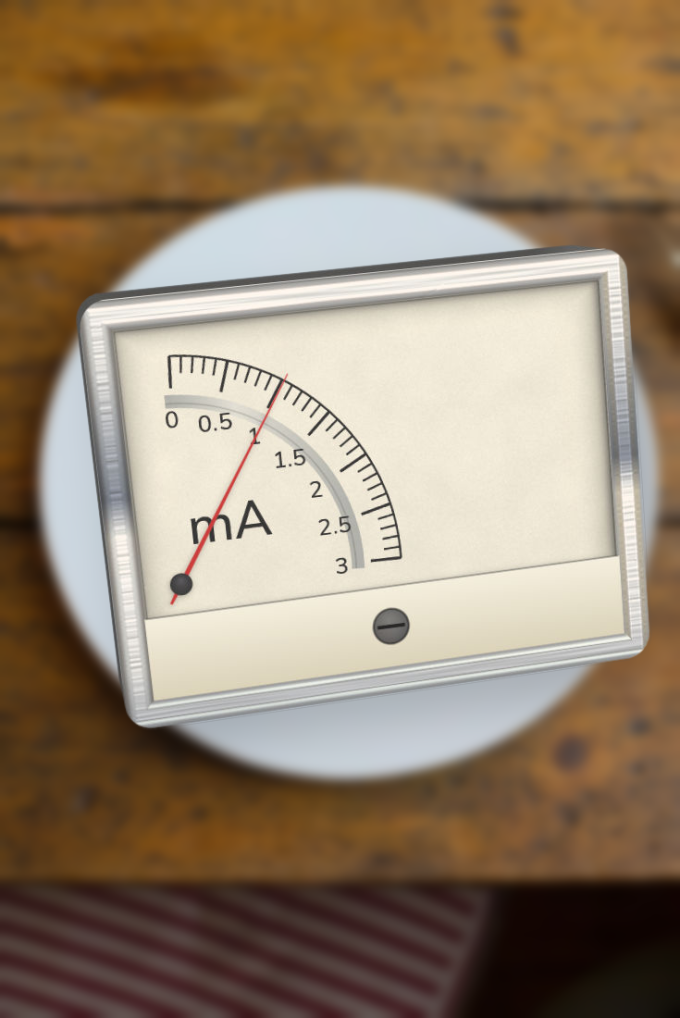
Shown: value=1 unit=mA
